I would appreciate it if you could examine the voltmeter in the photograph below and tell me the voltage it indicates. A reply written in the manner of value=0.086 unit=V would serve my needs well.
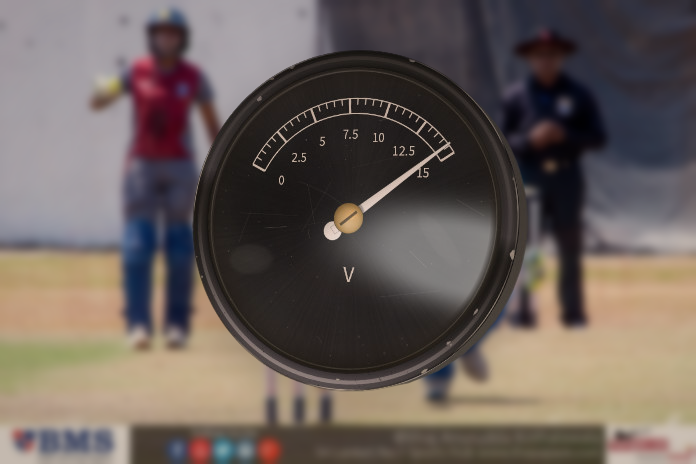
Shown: value=14.5 unit=V
